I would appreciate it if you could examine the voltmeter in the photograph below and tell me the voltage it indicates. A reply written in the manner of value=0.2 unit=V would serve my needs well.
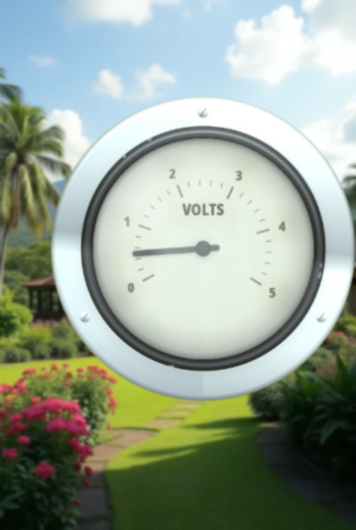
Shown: value=0.5 unit=V
